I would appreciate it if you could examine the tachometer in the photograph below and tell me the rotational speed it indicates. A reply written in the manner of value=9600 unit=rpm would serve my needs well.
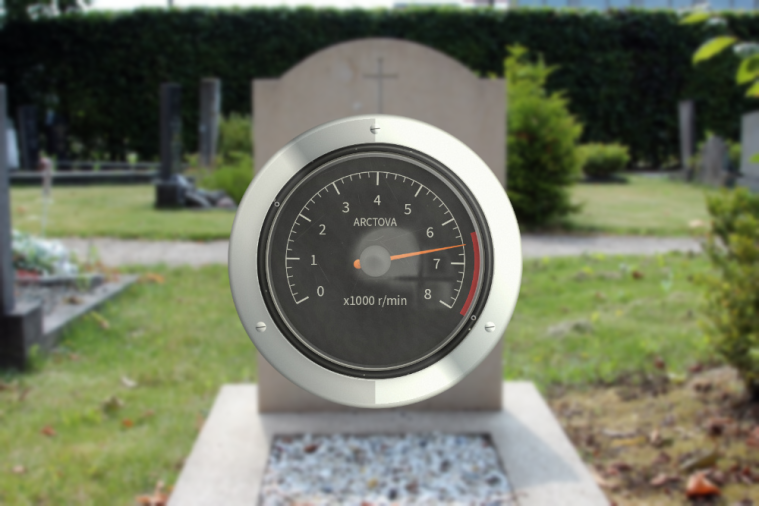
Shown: value=6600 unit=rpm
